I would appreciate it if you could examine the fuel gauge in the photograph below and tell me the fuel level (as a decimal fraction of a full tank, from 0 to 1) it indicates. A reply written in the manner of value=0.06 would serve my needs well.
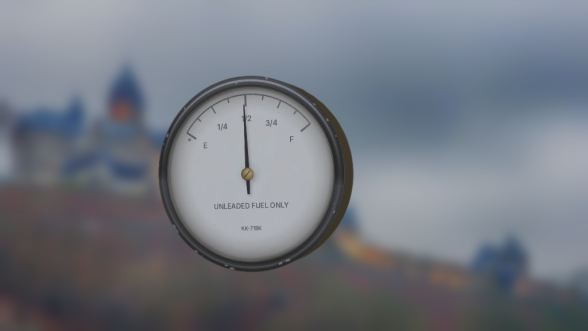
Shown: value=0.5
